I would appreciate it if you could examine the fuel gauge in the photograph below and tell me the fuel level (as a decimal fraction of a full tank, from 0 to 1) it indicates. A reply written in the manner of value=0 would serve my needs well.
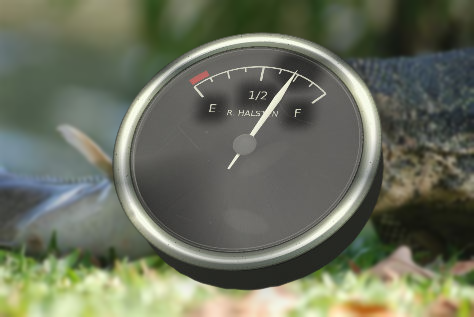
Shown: value=0.75
